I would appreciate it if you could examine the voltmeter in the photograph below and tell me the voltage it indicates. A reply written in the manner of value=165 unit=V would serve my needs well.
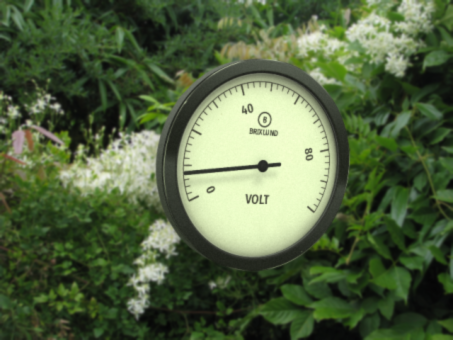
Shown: value=8 unit=V
